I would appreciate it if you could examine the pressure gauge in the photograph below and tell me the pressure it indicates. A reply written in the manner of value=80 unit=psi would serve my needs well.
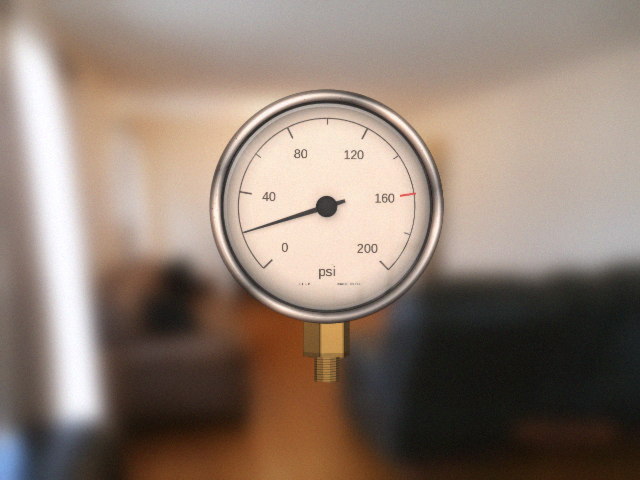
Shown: value=20 unit=psi
